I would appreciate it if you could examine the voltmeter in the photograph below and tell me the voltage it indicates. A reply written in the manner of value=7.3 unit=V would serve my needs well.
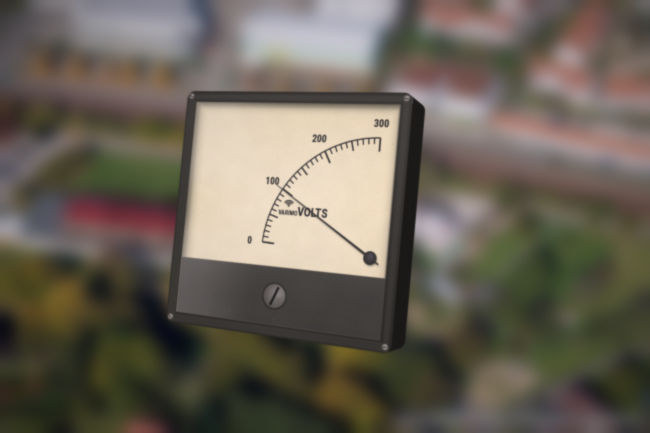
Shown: value=100 unit=V
